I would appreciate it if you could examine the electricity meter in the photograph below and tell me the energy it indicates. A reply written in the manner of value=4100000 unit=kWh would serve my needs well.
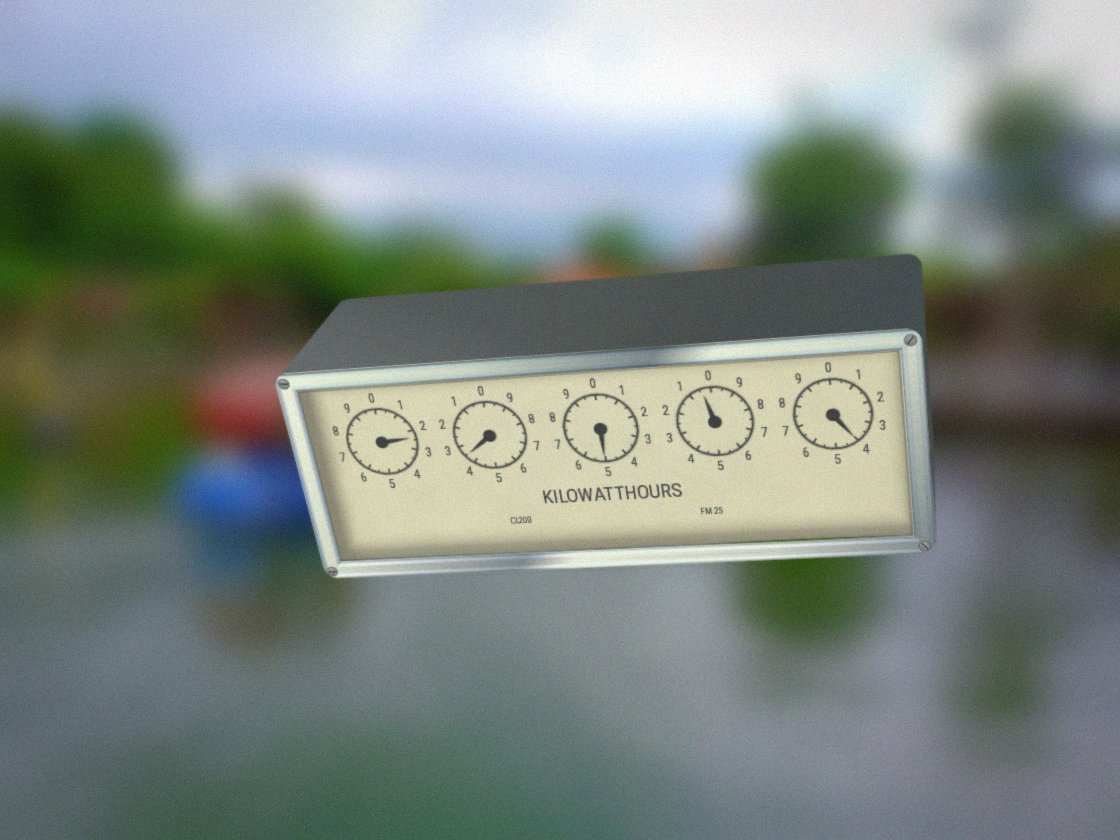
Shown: value=23504 unit=kWh
